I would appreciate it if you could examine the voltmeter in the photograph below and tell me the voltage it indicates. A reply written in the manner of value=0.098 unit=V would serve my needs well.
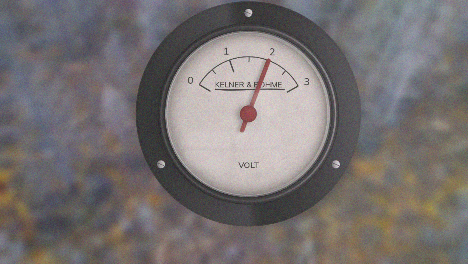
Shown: value=2 unit=V
